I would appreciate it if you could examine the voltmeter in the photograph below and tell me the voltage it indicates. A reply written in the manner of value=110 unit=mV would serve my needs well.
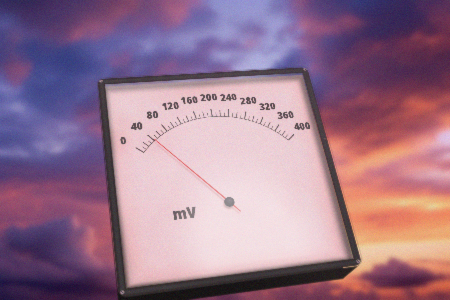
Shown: value=40 unit=mV
